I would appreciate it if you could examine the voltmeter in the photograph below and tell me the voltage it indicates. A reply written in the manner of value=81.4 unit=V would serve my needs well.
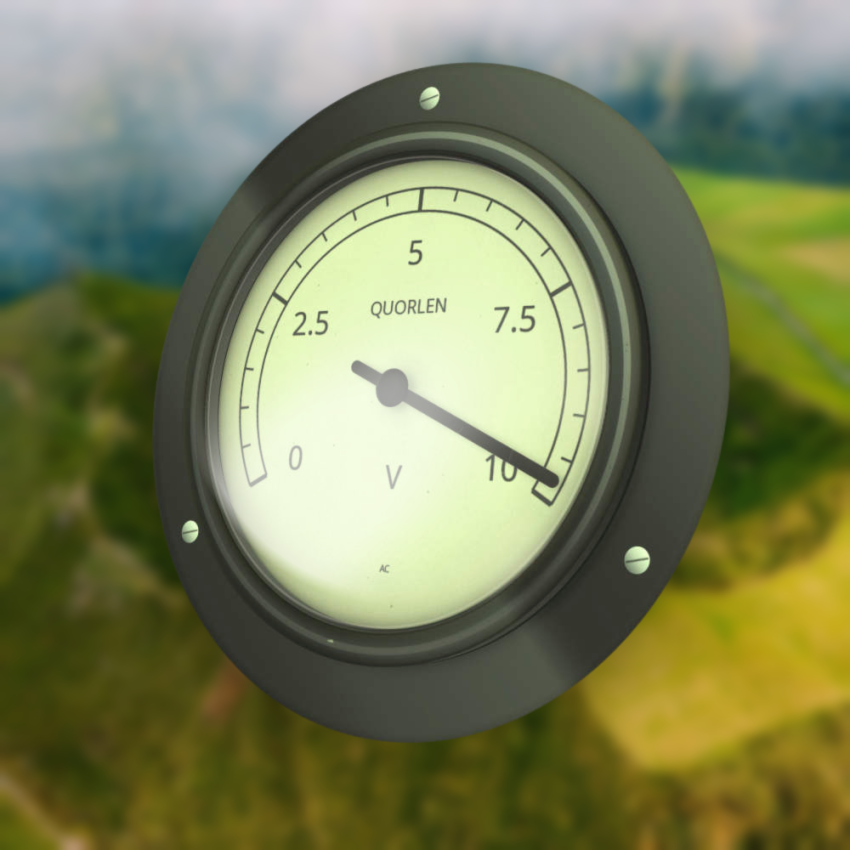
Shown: value=9.75 unit=V
